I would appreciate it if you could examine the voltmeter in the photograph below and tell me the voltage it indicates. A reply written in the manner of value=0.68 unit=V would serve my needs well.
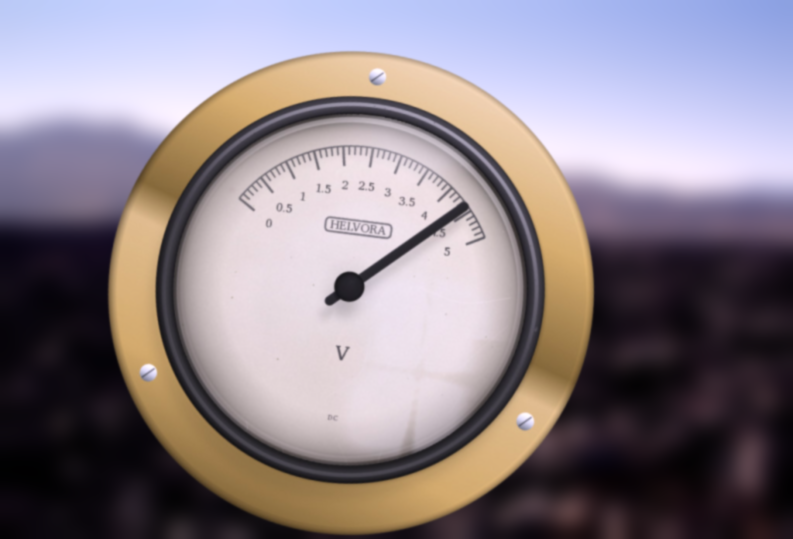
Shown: value=4.4 unit=V
